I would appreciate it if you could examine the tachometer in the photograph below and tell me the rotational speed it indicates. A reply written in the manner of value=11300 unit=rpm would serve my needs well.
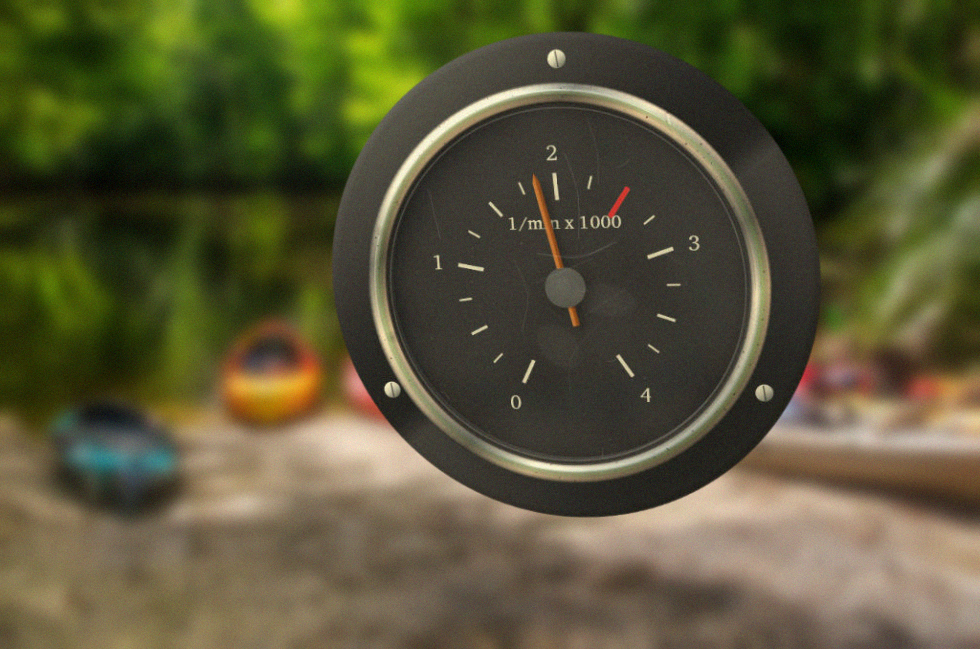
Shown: value=1875 unit=rpm
